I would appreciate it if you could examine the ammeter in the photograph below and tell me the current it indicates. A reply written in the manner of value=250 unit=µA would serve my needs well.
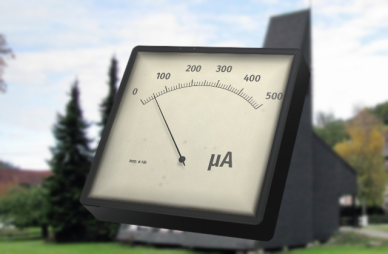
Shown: value=50 unit=µA
